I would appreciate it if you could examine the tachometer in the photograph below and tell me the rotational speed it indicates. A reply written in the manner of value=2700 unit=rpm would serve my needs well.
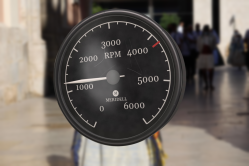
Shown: value=1200 unit=rpm
